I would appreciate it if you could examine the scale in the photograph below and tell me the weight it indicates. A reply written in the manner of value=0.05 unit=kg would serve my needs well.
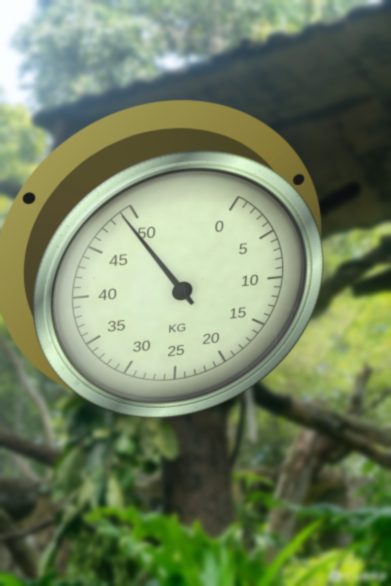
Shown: value=49 unit=kg
